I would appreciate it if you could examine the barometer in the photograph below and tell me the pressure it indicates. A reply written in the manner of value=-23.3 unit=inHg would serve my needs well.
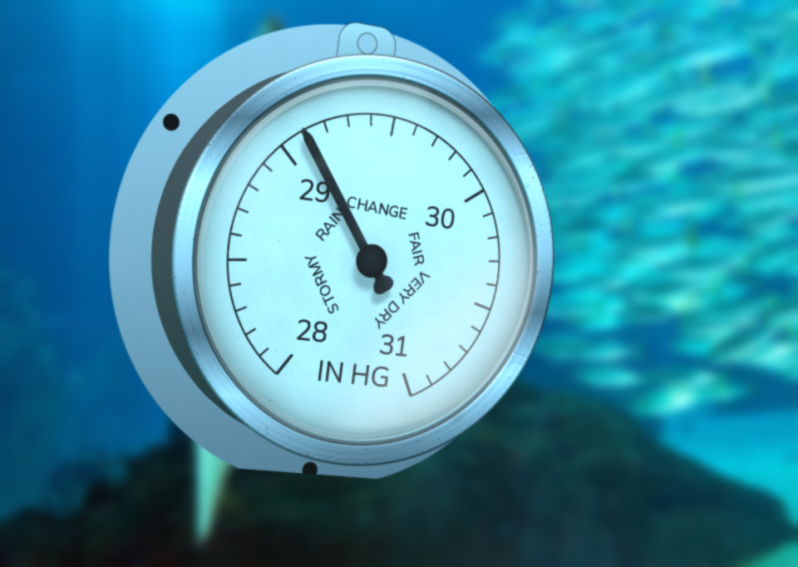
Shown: value=29.1 unit=inHg
